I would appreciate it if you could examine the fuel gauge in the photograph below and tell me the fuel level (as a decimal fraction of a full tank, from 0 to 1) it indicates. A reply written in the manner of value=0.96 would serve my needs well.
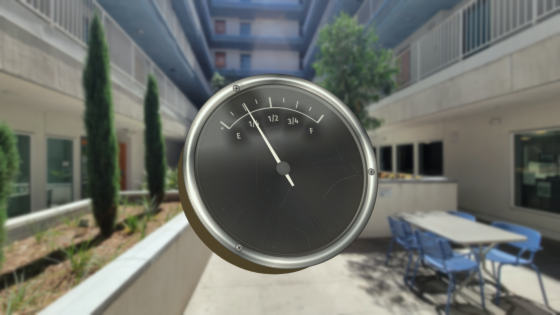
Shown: value=0.25
